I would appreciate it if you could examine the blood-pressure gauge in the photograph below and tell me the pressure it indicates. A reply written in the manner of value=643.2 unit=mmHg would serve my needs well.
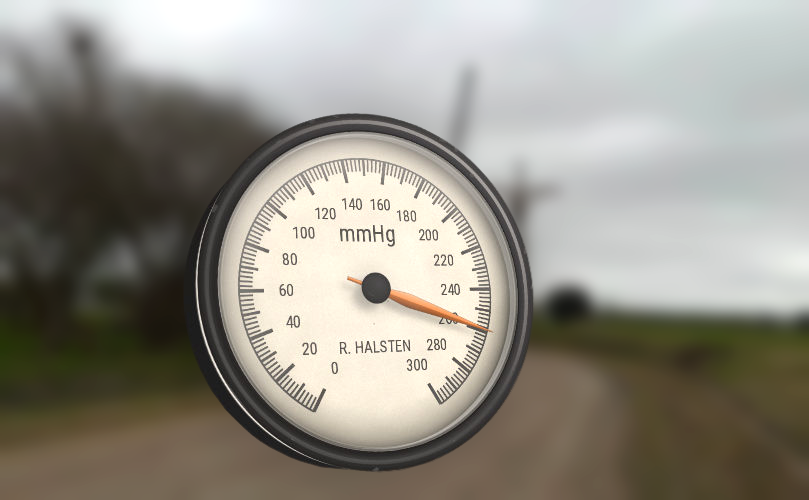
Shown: value=260 unit=mmHg
